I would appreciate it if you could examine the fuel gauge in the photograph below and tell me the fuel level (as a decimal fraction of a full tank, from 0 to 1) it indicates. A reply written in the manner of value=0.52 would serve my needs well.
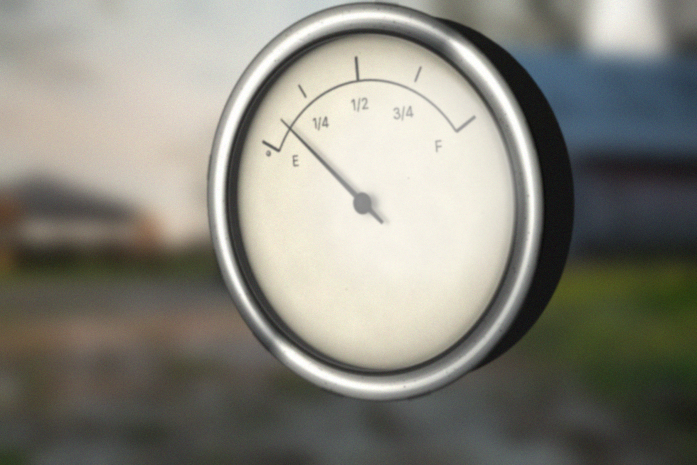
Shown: value=0.125
